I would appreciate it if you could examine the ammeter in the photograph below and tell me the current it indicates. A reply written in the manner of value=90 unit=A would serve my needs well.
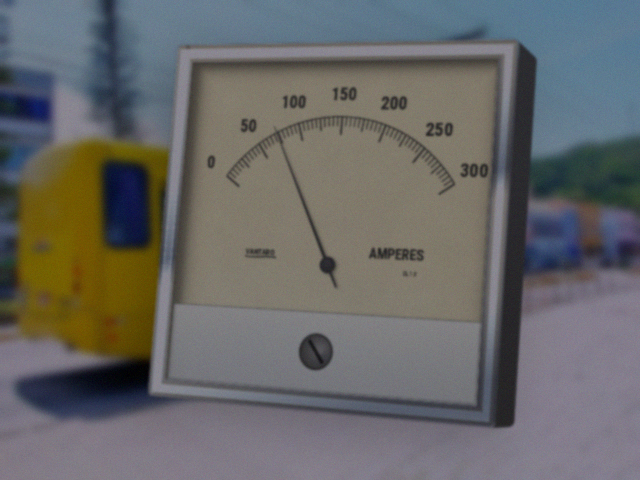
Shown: value=75 unit=A
